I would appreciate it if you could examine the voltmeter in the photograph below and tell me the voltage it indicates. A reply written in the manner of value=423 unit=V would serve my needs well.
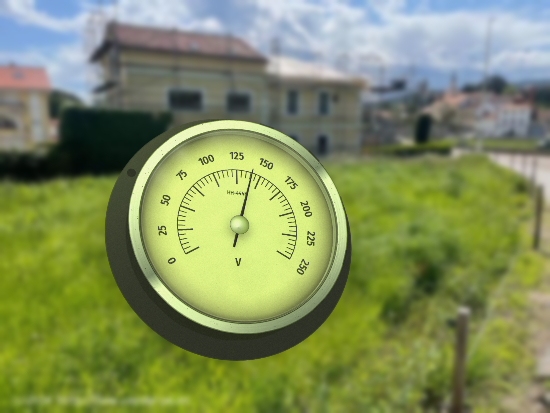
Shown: value=140 unit=V
